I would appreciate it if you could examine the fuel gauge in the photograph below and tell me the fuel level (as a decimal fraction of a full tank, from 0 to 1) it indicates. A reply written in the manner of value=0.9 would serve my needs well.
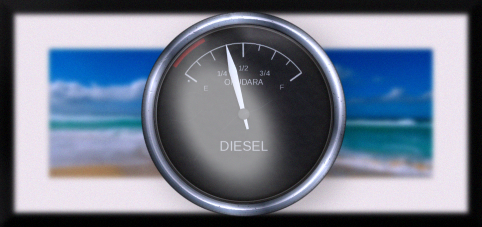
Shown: value=0.375
